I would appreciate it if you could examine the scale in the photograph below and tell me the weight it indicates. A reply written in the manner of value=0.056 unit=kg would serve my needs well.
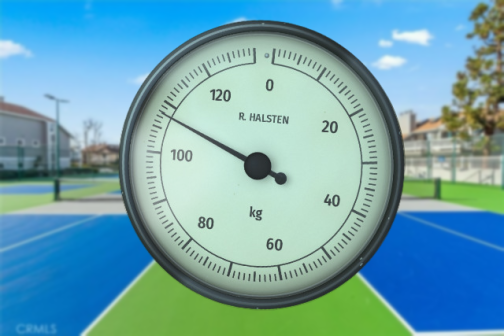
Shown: value=108 unit=kg
